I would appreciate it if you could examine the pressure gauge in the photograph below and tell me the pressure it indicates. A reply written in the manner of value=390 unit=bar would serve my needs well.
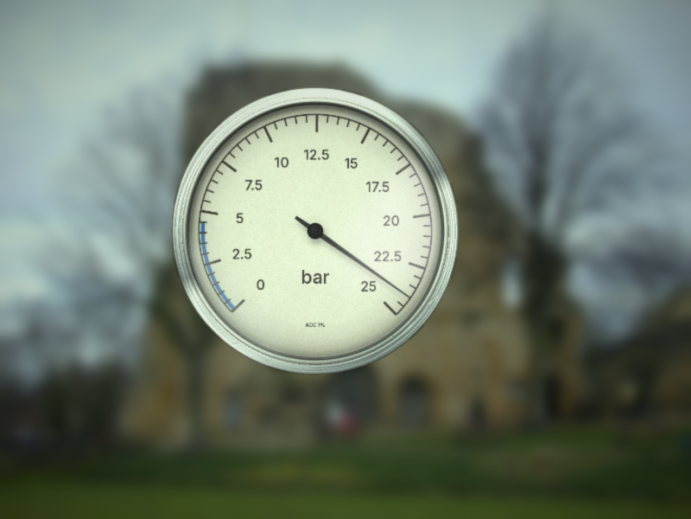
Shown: value=24 unit=bar
